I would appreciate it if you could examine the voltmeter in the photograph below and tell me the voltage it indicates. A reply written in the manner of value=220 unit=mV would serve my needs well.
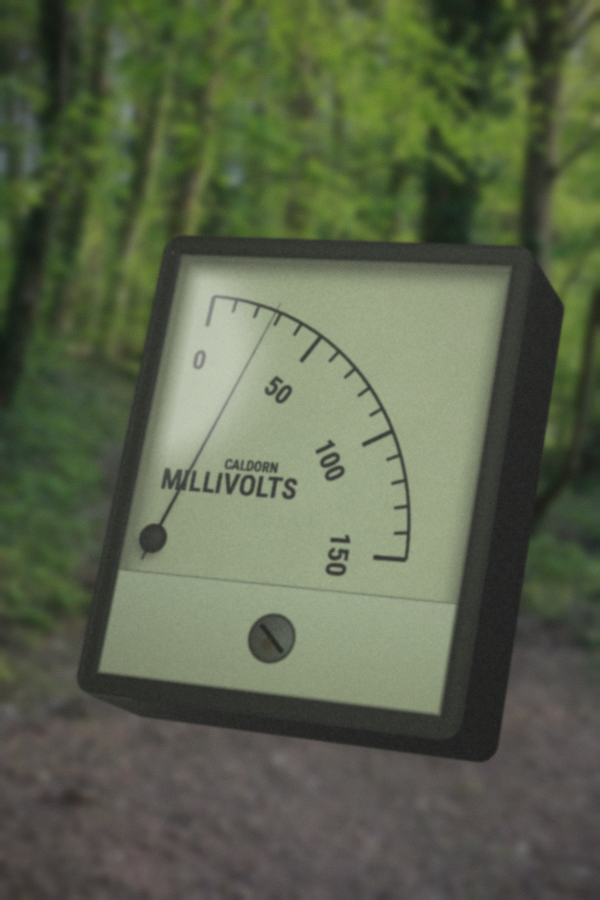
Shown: value=30 unit=mV
